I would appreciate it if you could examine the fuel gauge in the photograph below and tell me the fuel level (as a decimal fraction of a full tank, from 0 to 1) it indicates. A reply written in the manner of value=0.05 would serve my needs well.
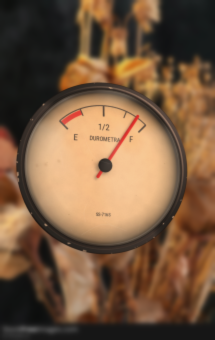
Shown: value=0.875
